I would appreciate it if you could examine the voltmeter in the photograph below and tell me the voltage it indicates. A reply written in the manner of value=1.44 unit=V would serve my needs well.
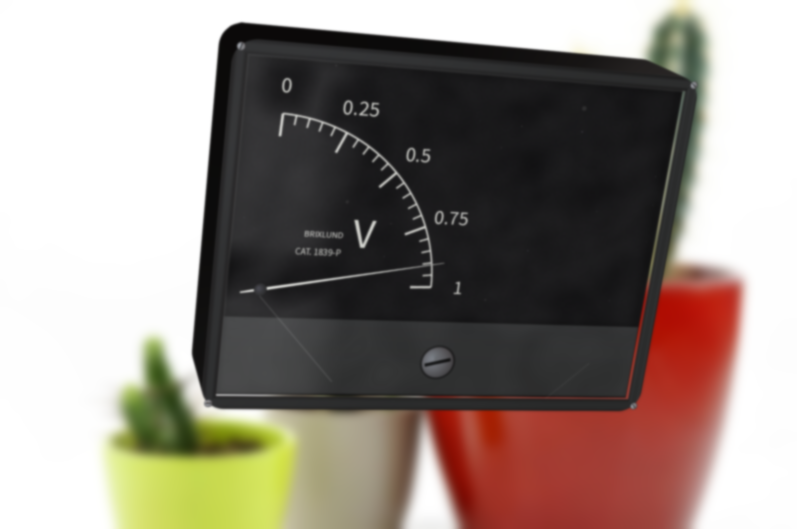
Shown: value=0.9 unit=V
